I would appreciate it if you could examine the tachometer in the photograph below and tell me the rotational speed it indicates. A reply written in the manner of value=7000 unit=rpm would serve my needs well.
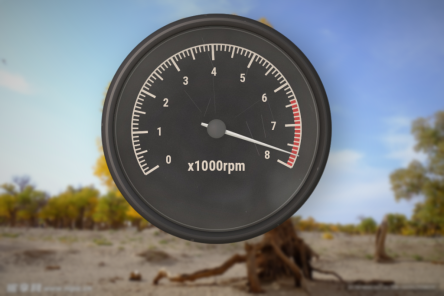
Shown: value=7700 unit=rpm
